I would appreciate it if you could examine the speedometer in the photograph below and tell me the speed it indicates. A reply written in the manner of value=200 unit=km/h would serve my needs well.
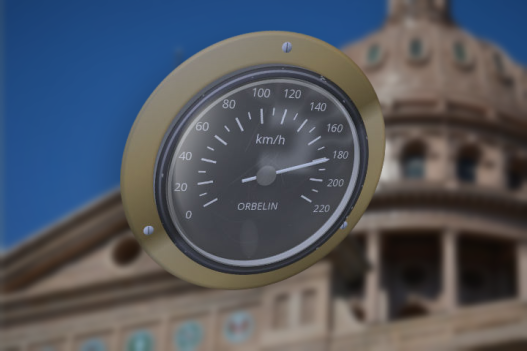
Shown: value=180 unit=km/h
